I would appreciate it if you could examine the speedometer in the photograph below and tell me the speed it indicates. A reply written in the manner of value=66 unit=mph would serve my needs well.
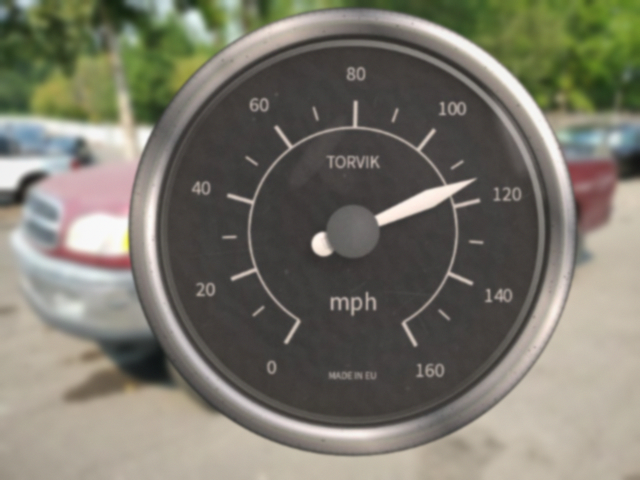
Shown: value=115 unit=mph
